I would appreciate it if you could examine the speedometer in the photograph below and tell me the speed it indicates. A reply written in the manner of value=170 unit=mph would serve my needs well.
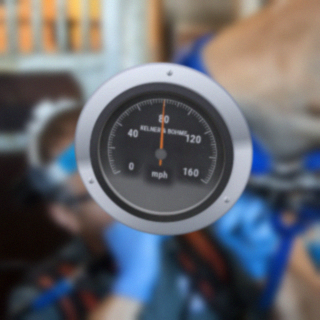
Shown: value=80 unit=mph
